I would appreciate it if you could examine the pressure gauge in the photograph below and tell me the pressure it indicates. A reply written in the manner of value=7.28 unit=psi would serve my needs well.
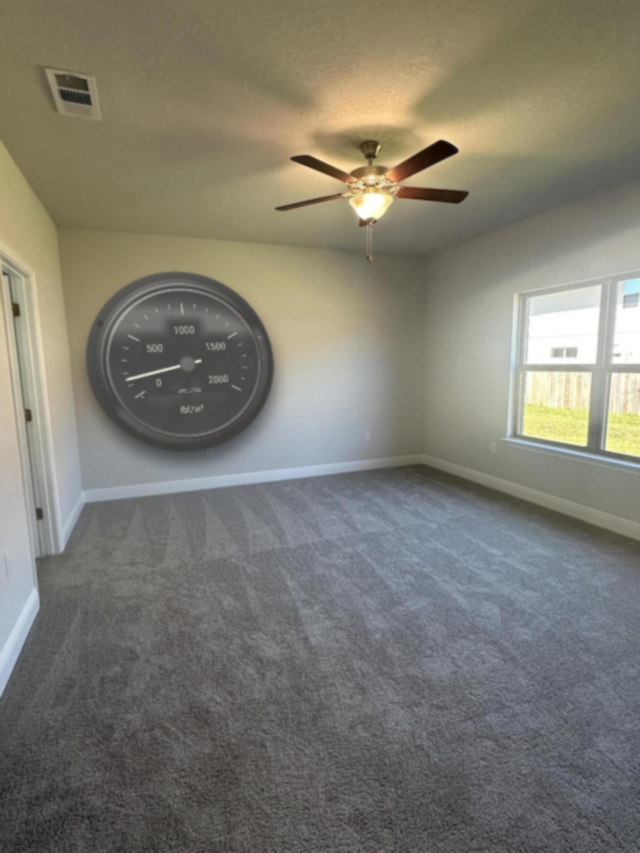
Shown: value=150 unit=psi
